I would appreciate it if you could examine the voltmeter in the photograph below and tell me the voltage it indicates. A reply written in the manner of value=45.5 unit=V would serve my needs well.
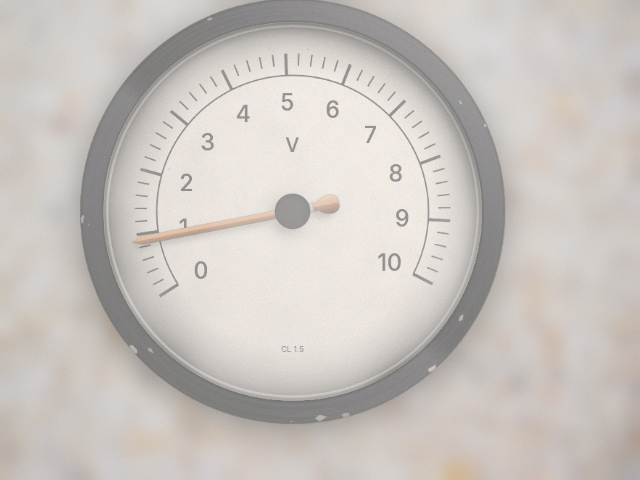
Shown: value=0.9 unit=V
